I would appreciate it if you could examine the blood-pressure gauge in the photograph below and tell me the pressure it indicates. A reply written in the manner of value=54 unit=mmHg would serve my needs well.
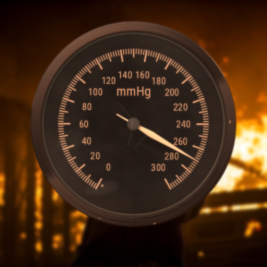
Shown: value=270 unit=mmHg
